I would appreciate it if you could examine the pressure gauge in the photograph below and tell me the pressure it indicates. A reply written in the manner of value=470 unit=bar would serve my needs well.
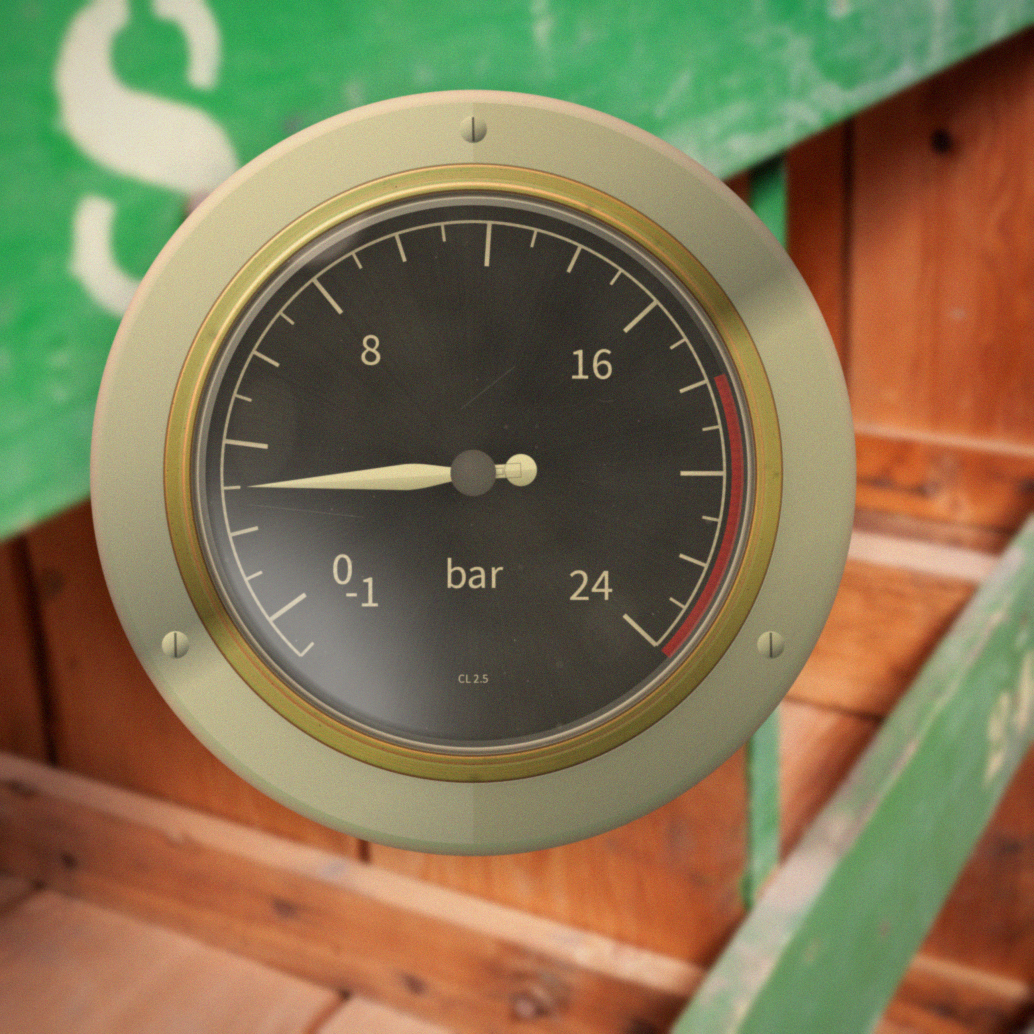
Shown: value=3 unit=bar
